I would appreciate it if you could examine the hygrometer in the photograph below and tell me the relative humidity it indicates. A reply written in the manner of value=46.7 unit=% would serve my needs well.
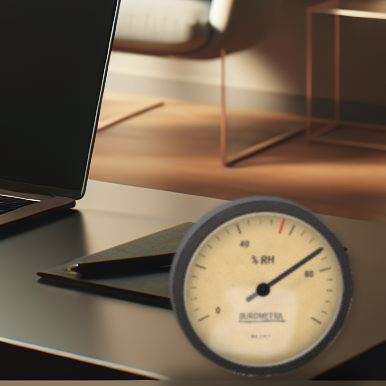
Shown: value=72 unit=%
